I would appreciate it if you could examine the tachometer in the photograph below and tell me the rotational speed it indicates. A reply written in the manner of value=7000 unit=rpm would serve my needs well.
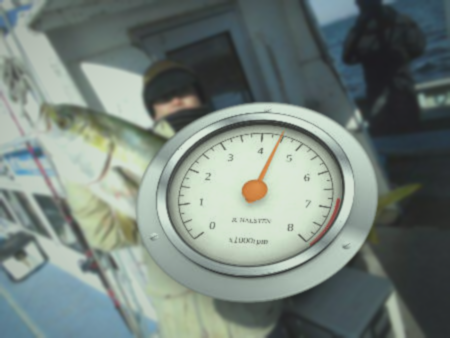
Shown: value=4500 unit=rpm
